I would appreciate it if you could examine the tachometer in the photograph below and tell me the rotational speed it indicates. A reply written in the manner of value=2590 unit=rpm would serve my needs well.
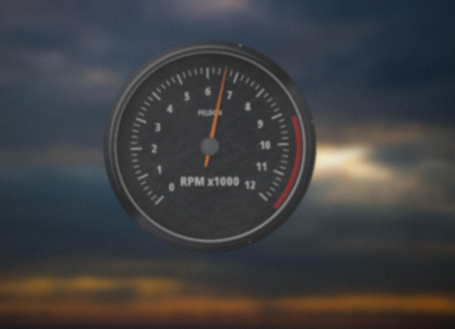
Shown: value=6600 unit=rpm
